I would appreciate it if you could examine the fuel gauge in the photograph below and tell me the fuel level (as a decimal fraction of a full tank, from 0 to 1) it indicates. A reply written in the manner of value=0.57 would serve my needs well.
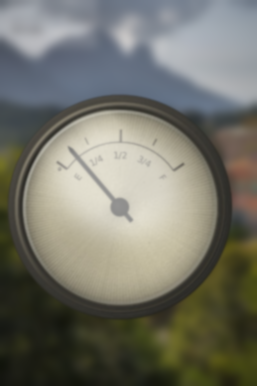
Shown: value=0.125
